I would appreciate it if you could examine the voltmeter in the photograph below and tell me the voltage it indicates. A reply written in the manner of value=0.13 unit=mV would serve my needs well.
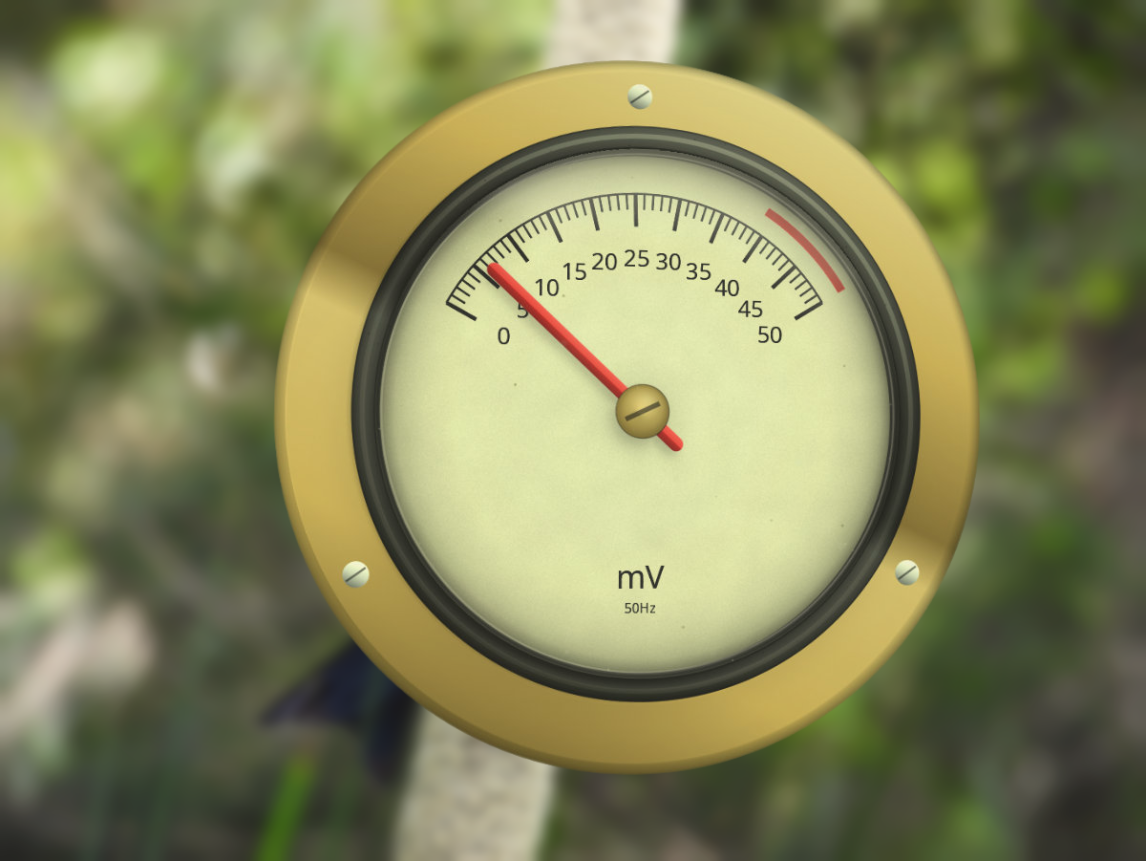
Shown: value=6 unit=mV
